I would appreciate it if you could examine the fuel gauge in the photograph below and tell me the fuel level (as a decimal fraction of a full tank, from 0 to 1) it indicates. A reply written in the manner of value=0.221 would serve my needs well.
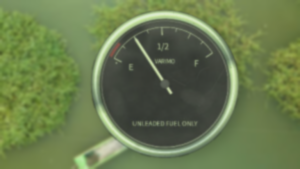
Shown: value=0.25
